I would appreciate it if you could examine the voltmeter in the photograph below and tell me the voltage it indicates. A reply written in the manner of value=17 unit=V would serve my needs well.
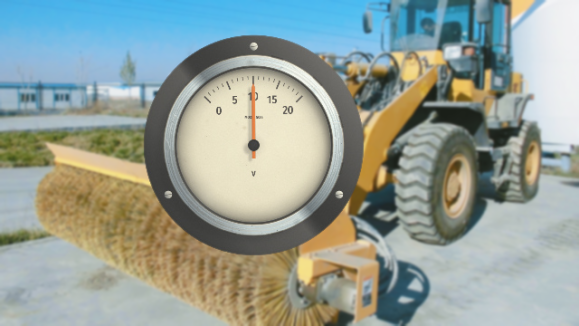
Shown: value=10 unit=V
